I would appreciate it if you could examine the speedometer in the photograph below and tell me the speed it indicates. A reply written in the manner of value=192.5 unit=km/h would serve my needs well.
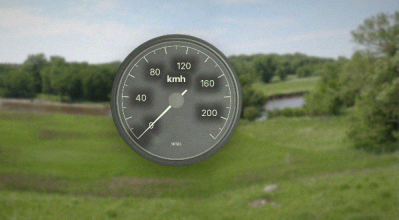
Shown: value=0 unit=km/h
